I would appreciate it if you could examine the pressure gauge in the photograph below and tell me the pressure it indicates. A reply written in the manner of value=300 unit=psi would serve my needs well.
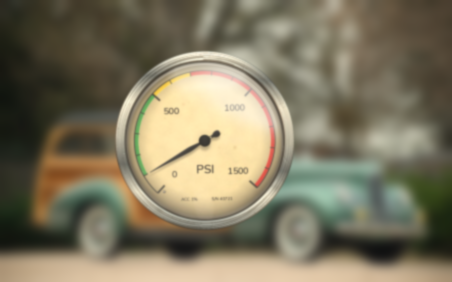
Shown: value=100 unit=psi
